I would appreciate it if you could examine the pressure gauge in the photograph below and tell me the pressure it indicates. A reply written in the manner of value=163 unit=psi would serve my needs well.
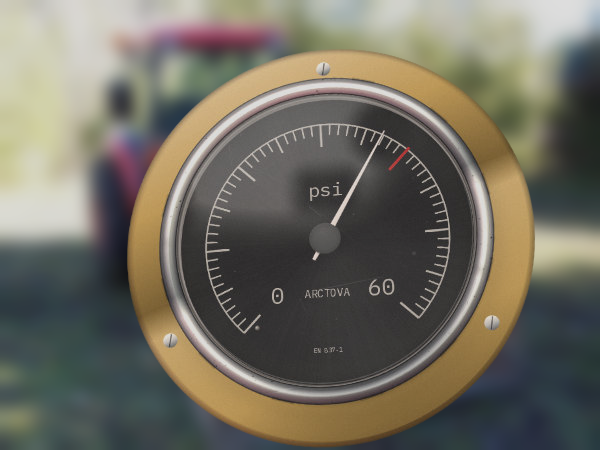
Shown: value=37 unit=psi
